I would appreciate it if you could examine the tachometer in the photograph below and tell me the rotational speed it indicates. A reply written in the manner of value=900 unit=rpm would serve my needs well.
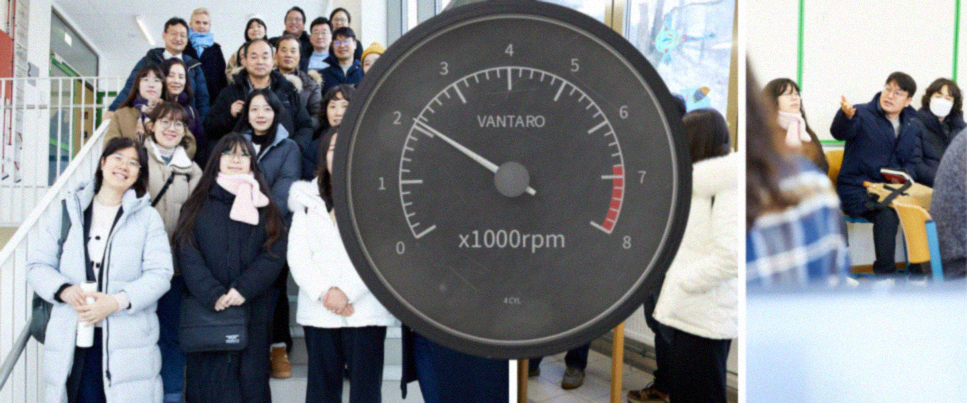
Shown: value=2100 unit=rpm
